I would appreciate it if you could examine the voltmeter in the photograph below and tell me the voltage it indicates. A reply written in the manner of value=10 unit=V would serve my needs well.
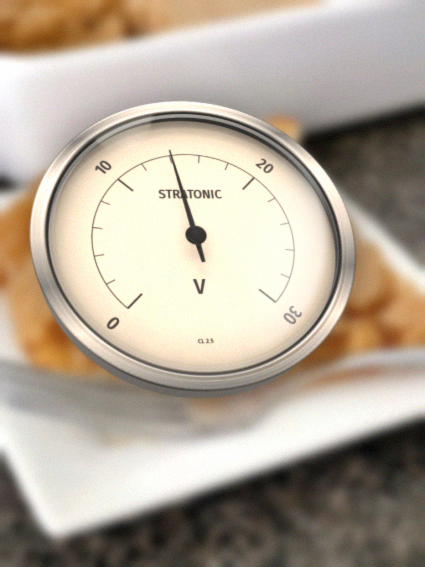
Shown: value=14 unit=V
